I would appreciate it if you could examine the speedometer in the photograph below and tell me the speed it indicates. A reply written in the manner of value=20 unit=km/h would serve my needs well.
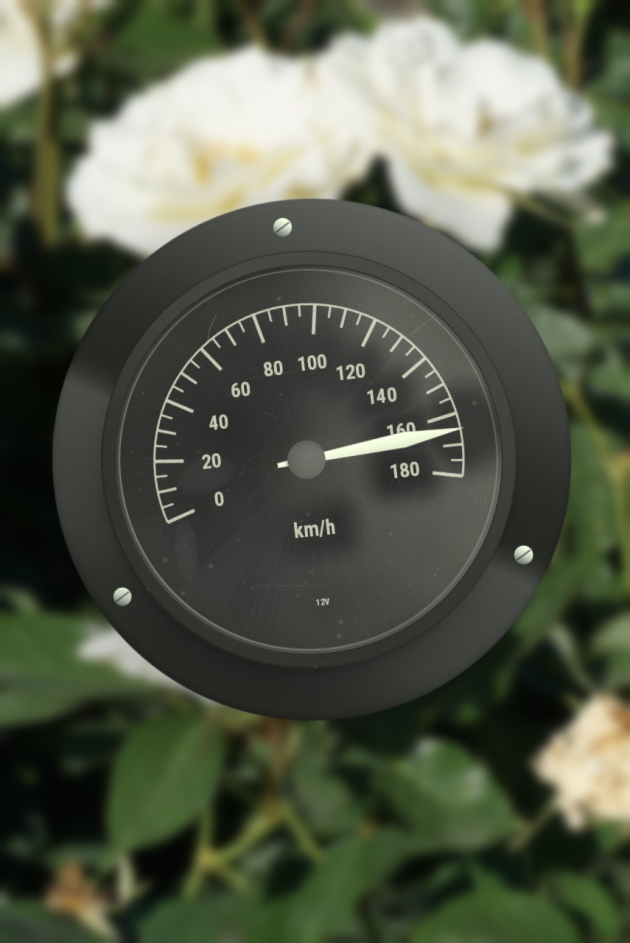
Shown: value=165 unit=km/h
